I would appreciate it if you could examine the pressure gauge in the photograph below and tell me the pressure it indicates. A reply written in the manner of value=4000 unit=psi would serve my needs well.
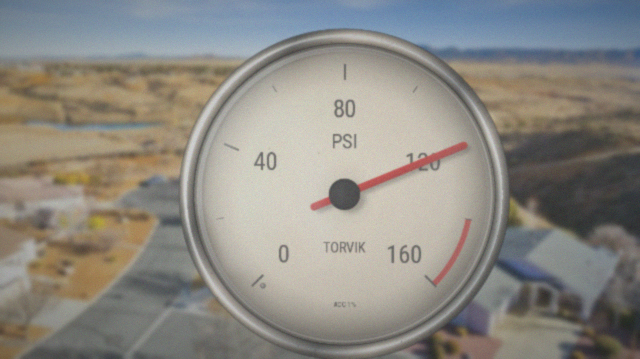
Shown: value=120 unit=psi
